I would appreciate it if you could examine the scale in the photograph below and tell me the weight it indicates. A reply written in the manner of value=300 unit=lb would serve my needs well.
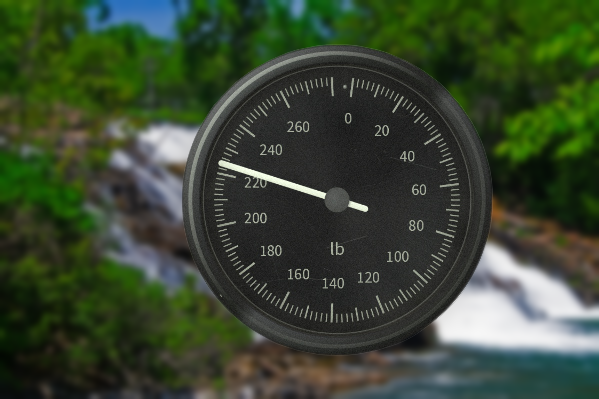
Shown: value=224 unit=lb
